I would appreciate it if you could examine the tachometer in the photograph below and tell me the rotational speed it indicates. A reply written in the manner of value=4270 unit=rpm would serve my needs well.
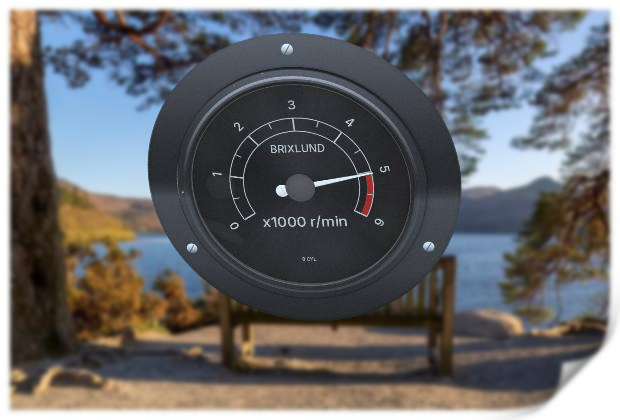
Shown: value=5000 unit=rpm
